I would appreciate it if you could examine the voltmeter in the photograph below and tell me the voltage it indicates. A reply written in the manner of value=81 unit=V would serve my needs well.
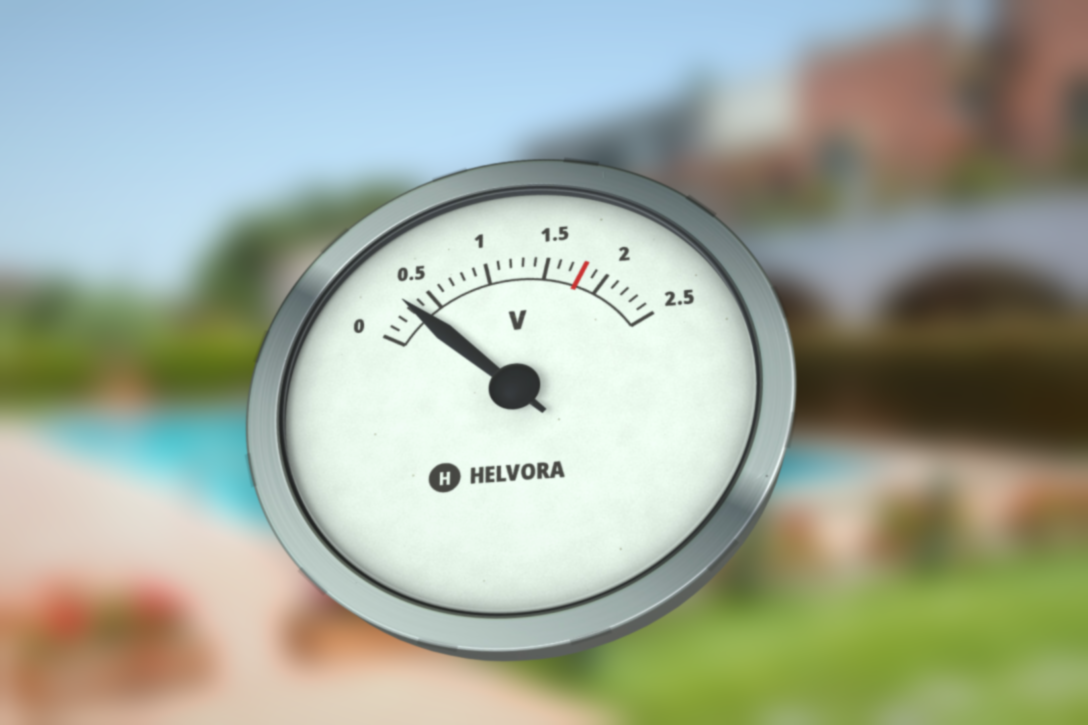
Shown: value=0.3 unit=V
